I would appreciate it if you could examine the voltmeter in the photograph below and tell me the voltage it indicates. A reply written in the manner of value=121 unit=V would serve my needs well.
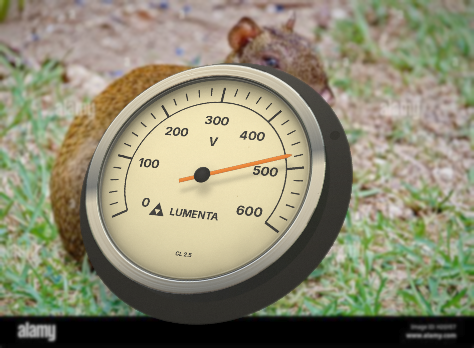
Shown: value=480 unit=V
